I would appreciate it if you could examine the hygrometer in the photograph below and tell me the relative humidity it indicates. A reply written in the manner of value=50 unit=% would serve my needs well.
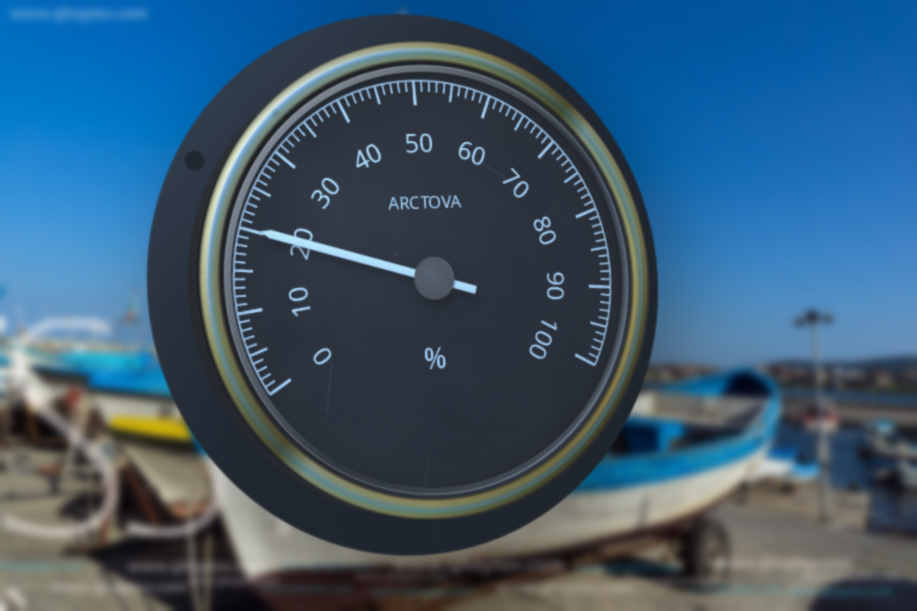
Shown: value=20 unit=%
